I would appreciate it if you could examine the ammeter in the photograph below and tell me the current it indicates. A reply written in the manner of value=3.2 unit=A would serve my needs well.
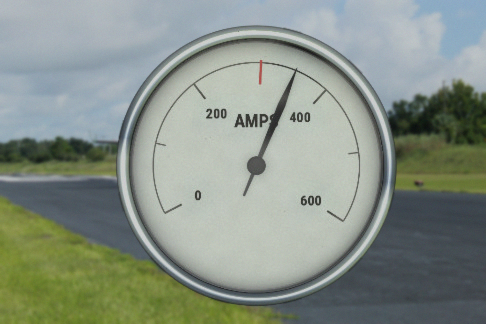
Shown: value=350 unit=A
